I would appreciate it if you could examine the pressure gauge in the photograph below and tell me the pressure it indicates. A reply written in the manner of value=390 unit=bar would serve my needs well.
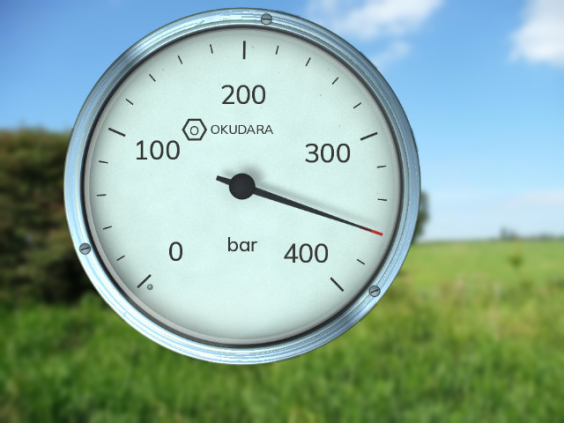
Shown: value=360 unit=bar
